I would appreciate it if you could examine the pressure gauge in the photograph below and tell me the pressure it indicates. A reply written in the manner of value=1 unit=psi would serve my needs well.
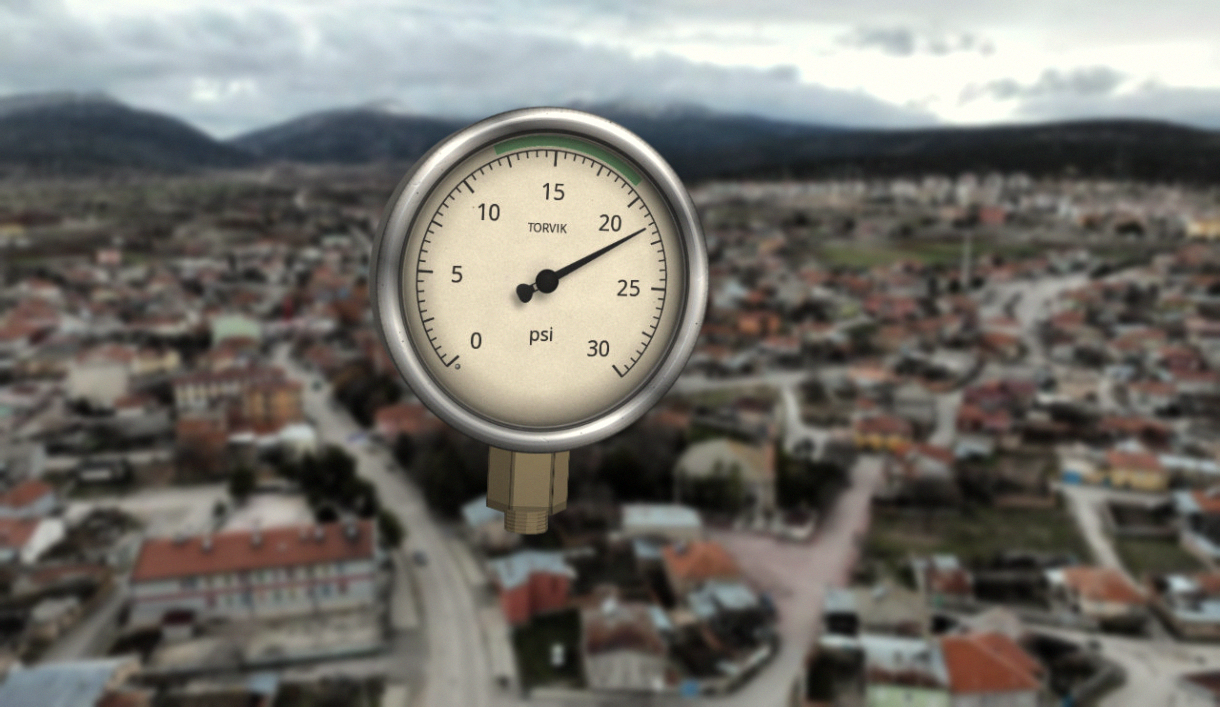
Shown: value=21.5 unit=psi
